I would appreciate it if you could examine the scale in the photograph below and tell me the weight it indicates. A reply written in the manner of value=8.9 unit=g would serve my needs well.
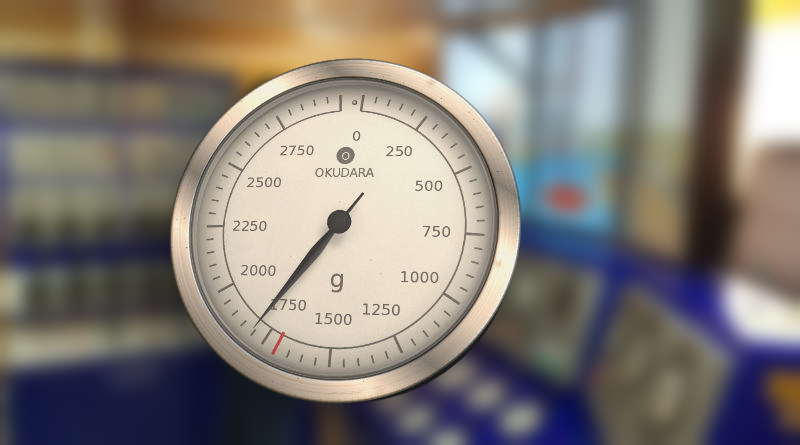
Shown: value=1800 unit=g
